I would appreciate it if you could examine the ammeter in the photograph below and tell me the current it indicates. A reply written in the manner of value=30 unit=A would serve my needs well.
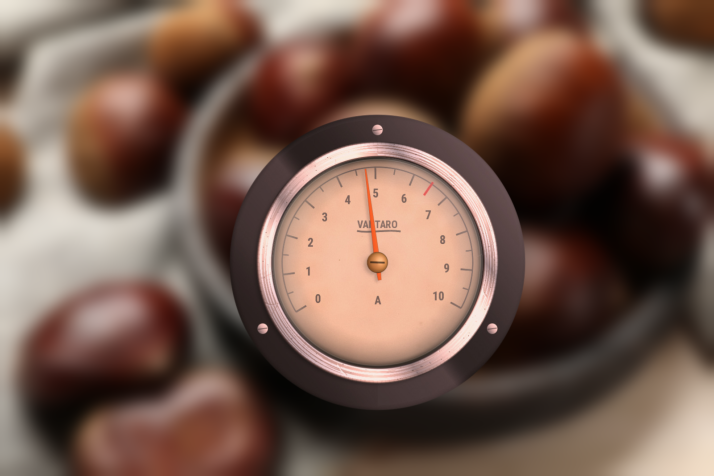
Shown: value=4.75 unit=A
